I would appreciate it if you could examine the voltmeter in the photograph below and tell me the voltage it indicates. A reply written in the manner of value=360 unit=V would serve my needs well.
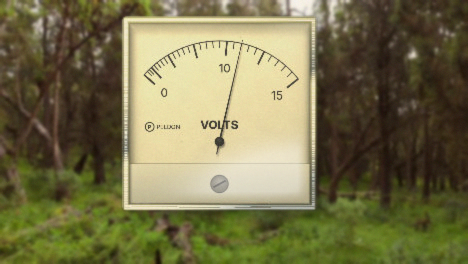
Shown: value=11 unit=V
